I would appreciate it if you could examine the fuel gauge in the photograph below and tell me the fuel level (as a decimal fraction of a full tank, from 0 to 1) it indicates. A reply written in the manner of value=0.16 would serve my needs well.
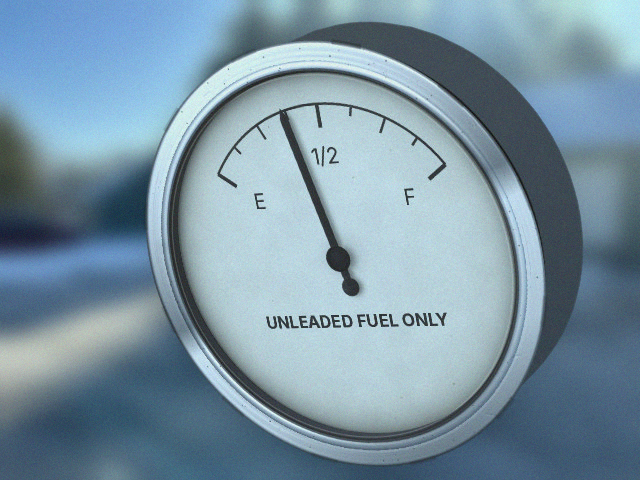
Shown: value=0.375
